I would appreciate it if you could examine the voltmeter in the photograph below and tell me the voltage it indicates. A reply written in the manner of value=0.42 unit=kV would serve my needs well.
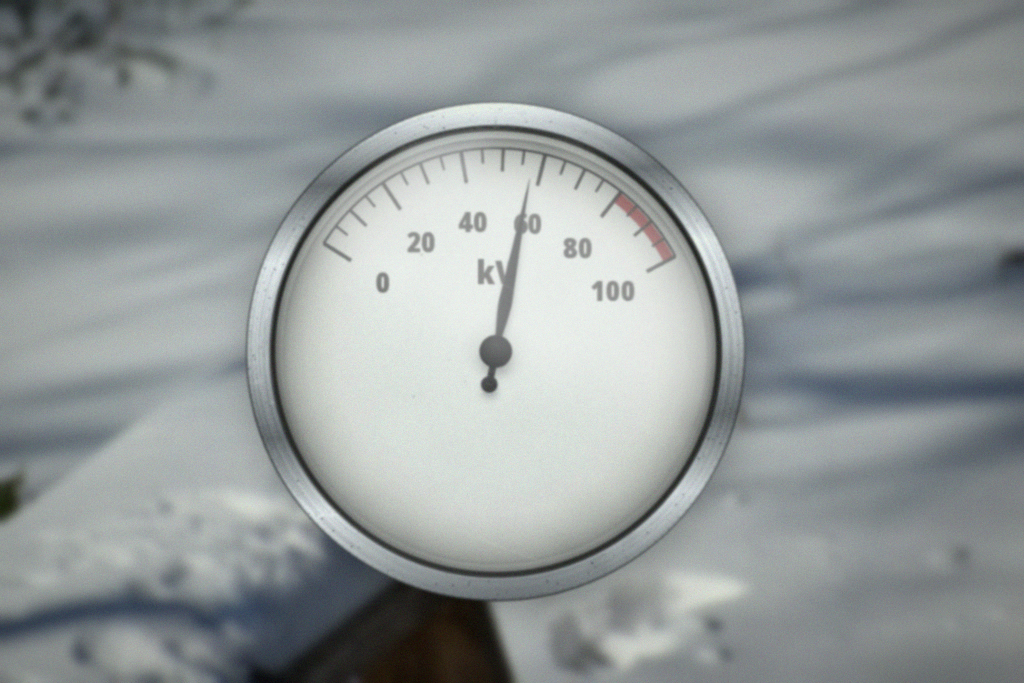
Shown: value=57.5 unit=kV
